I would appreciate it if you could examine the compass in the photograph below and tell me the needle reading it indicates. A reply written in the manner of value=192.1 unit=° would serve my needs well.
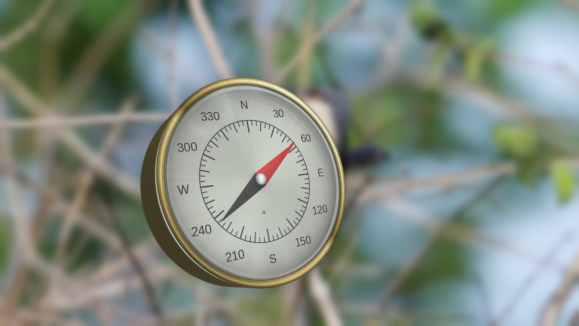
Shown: value=55 unit=°
